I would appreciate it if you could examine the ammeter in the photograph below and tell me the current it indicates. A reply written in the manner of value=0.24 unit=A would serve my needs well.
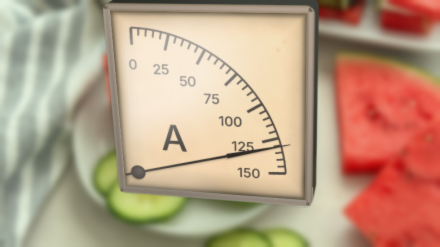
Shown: value=130 unit=A
